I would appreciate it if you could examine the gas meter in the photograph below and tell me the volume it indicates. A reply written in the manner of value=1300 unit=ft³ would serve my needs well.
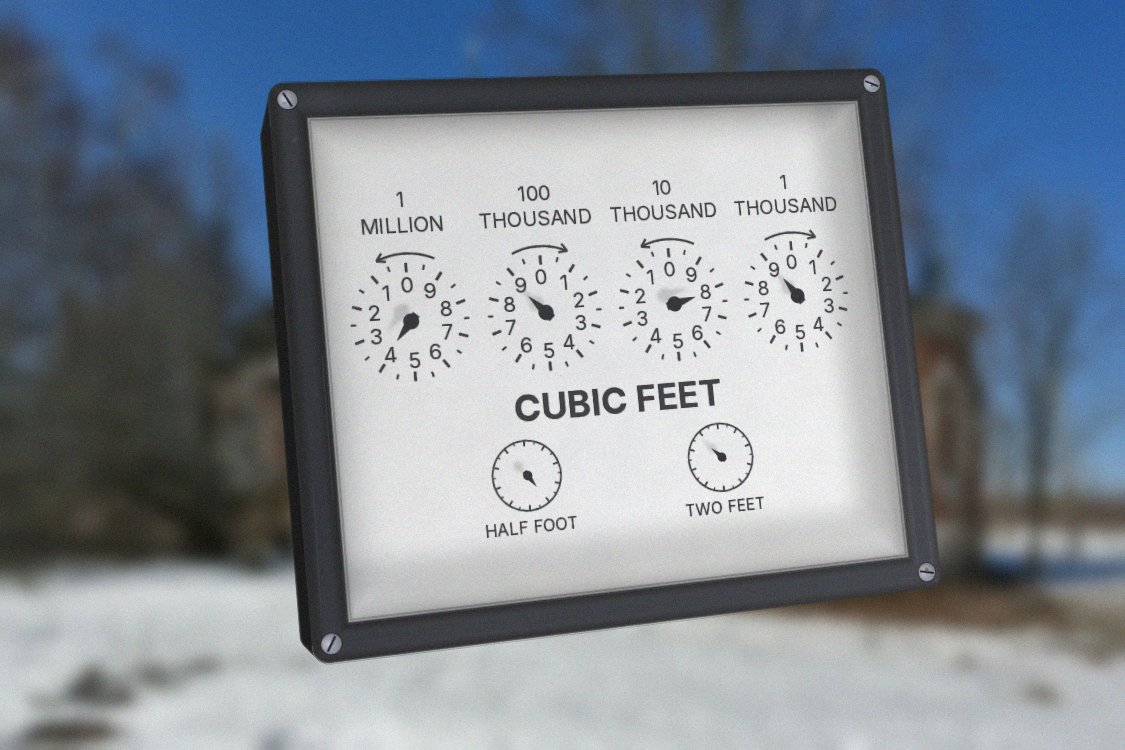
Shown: value=387900 unit=ft³
